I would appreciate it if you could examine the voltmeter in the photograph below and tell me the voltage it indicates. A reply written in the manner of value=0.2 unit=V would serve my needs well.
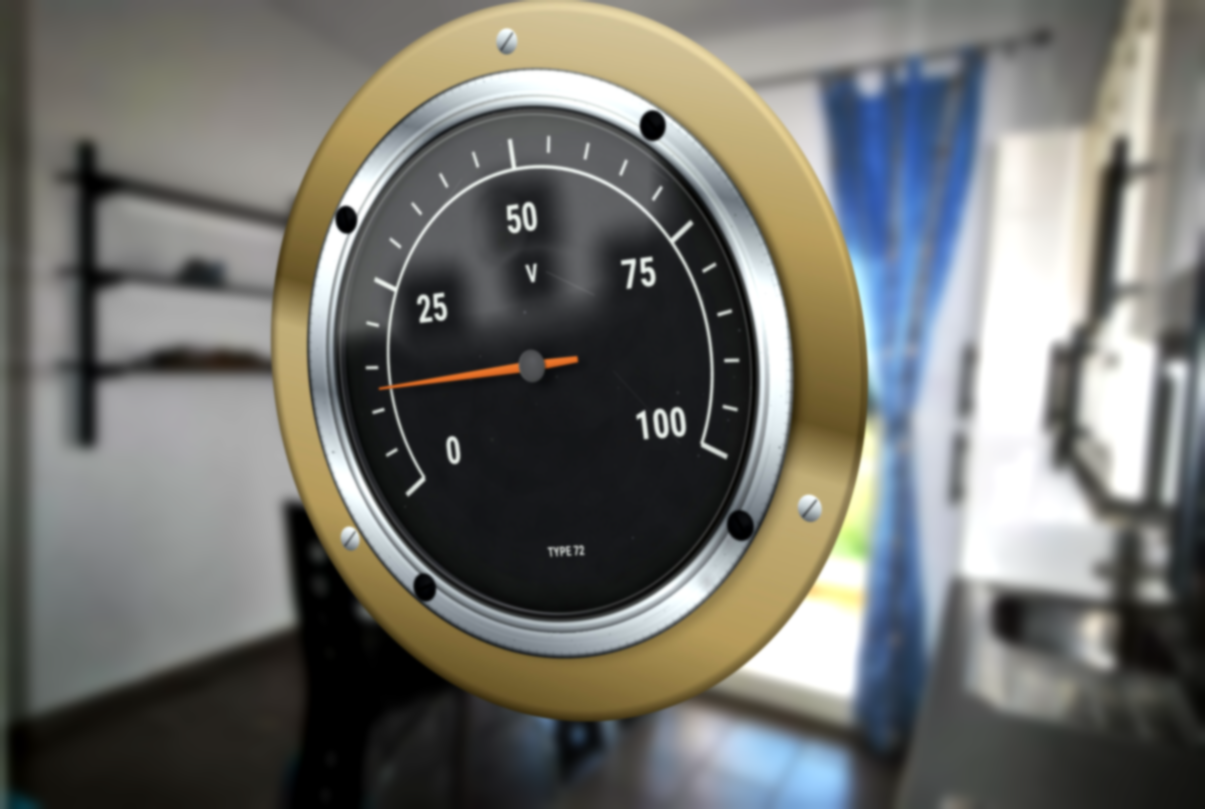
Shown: value=12.5 unit=V
